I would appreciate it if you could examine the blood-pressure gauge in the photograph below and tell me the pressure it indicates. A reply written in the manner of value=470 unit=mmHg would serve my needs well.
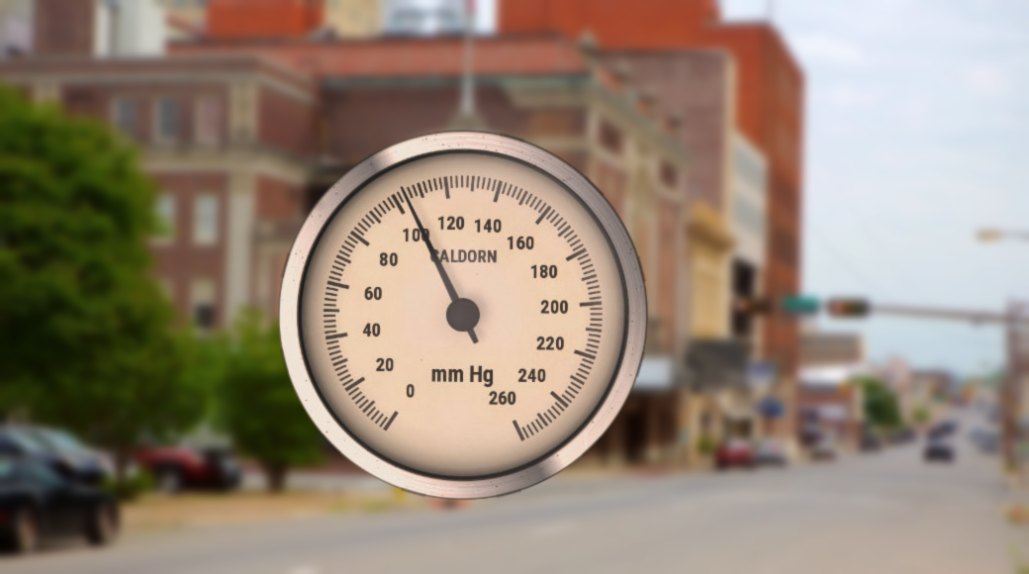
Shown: value=104 unit=mmHg
